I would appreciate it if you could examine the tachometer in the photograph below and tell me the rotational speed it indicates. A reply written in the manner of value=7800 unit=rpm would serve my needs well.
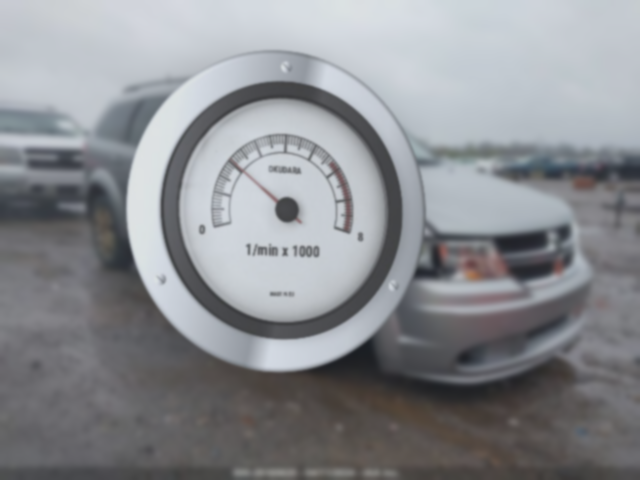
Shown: value=2000 unit=rpm
